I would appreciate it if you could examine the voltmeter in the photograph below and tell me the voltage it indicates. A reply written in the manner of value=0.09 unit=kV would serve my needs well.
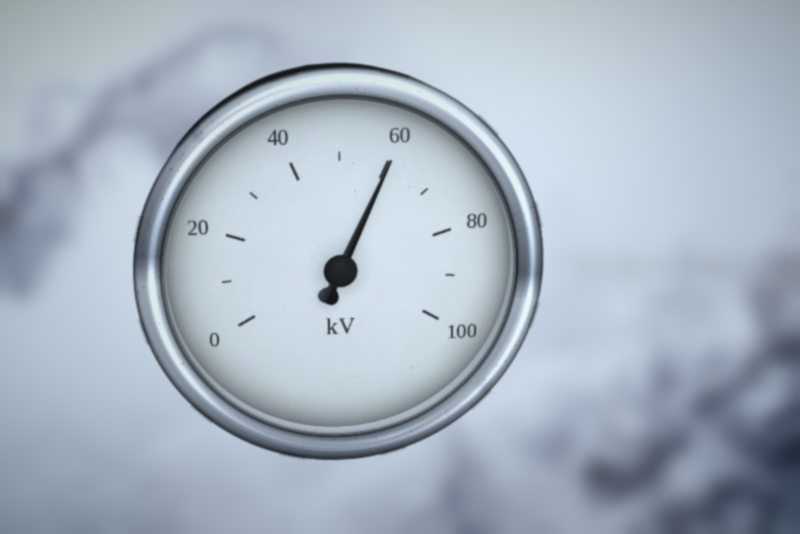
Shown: value=60 unit=kV
